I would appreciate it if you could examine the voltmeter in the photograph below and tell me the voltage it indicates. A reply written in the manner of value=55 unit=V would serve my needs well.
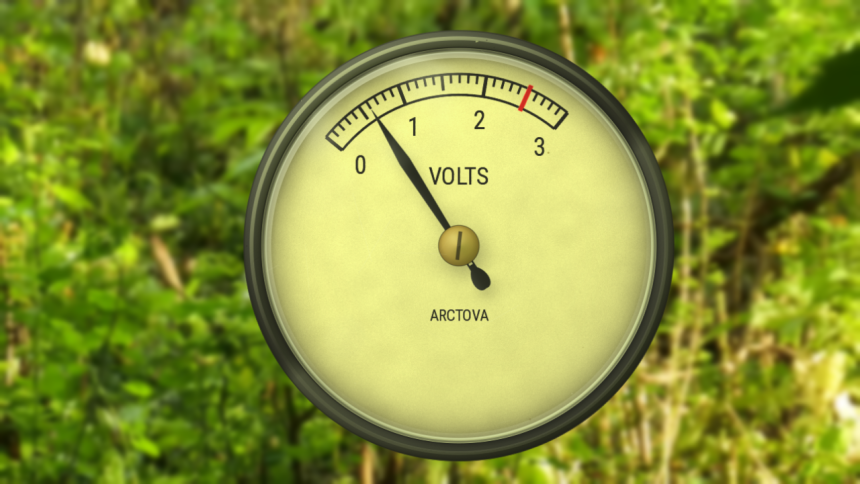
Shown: value=0.6 unit=V
